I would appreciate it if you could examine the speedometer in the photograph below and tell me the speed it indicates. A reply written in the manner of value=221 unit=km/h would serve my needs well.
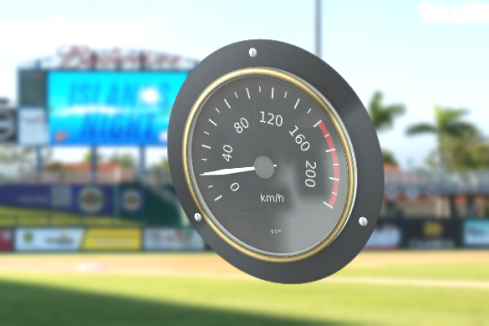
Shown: value=20 unit=km/h
